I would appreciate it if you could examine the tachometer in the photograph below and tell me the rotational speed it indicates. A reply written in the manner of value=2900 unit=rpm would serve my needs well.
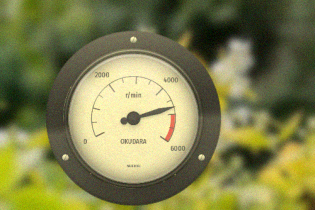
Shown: value=4750 unit=rpm
